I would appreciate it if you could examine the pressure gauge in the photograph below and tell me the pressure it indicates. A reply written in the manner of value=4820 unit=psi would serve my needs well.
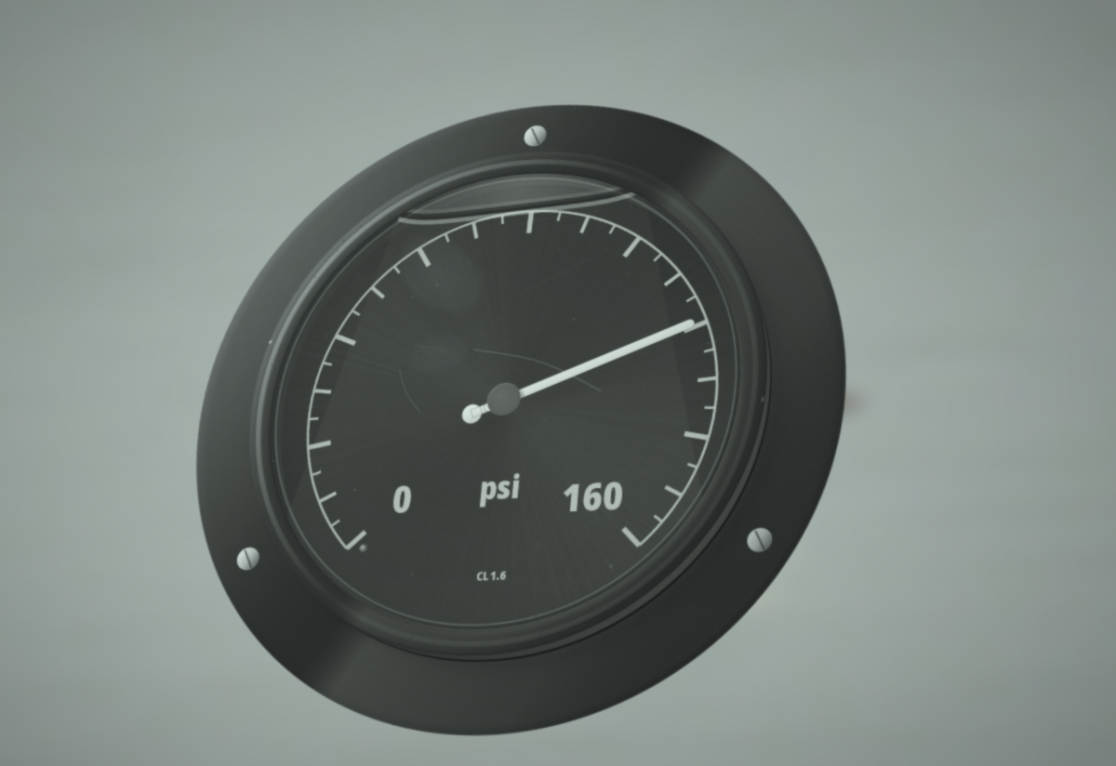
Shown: value=120 unit=psi
